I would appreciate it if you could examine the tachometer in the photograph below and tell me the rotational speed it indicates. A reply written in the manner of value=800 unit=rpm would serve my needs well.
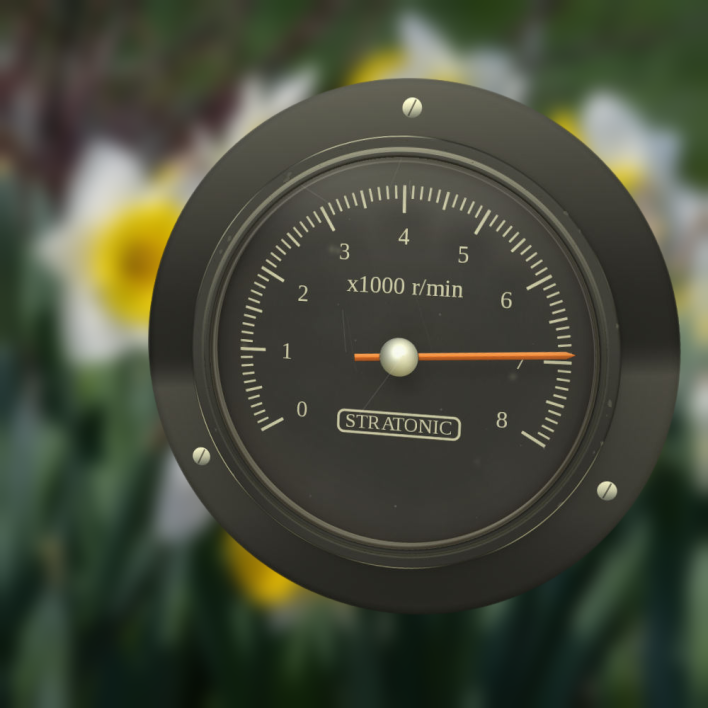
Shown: value=6900 unit=rpm
